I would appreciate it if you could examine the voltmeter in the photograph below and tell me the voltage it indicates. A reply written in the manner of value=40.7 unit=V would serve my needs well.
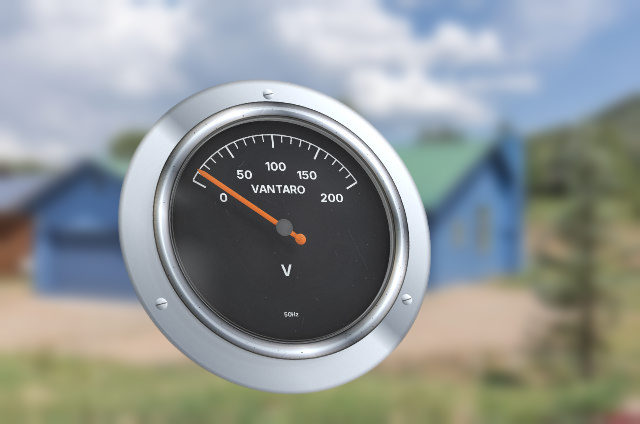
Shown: value=10 unit=V
